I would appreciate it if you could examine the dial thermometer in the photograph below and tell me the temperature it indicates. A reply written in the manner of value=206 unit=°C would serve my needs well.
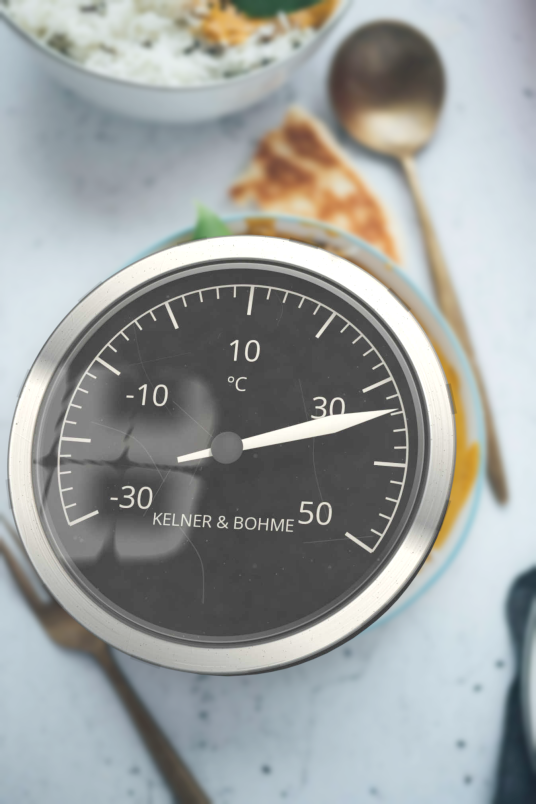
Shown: value=34 unit=°C
